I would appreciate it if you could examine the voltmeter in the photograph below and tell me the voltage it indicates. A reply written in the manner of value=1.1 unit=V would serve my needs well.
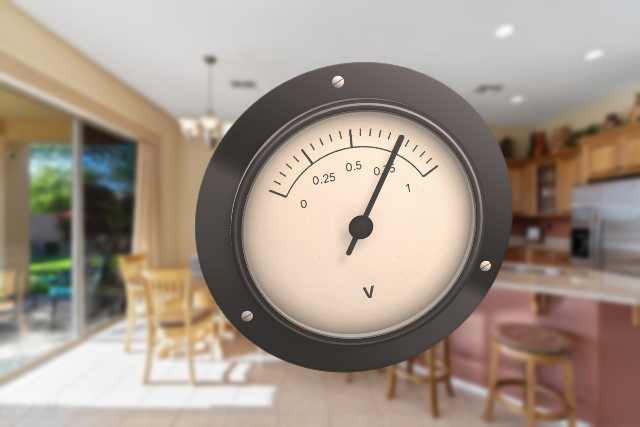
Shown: value=0.75 unit=V
